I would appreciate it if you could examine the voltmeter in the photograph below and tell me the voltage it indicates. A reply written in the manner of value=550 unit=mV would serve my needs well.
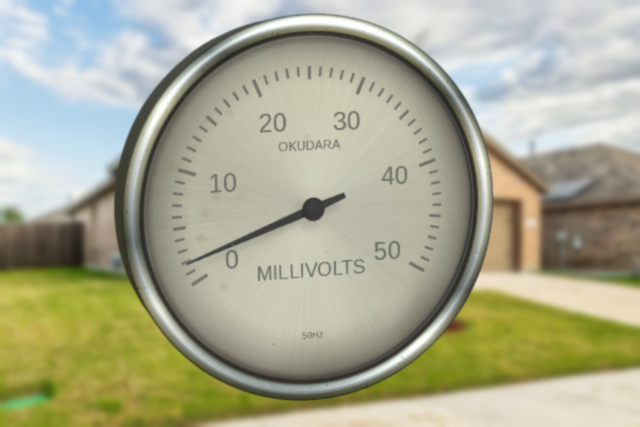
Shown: value=2 unit=mV
